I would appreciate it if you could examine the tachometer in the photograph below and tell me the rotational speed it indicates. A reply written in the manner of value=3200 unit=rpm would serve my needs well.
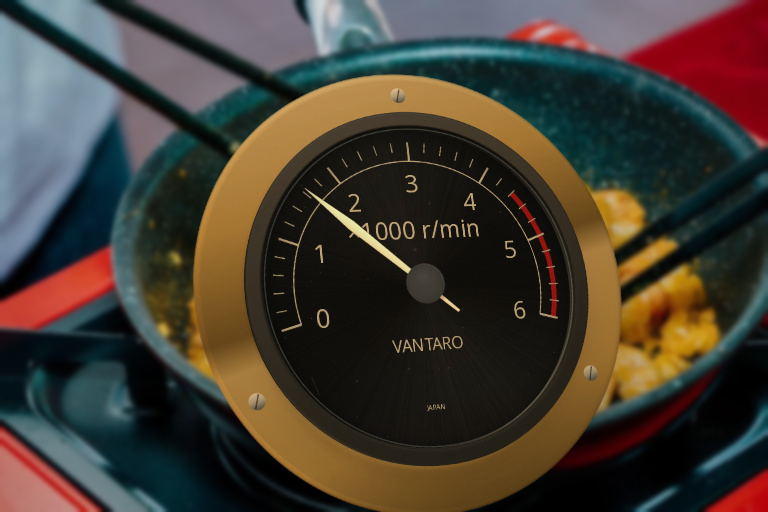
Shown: value=1600 unit=rpm
